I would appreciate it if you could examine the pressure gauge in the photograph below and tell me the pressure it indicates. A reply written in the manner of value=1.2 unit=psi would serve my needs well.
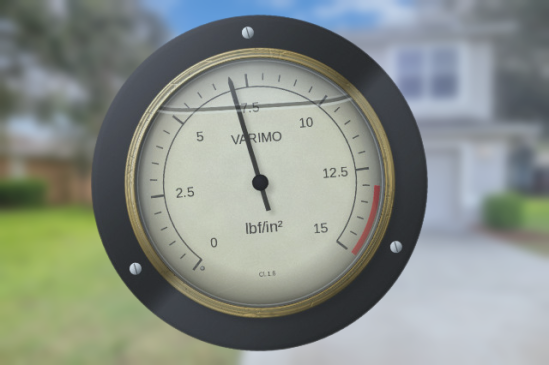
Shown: value=7 unit=psi
